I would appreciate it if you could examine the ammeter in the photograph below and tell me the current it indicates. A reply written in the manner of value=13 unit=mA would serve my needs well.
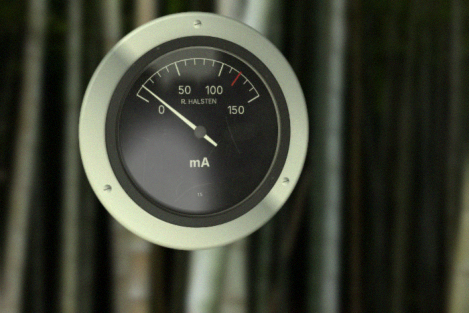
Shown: value=10 unit=mA
